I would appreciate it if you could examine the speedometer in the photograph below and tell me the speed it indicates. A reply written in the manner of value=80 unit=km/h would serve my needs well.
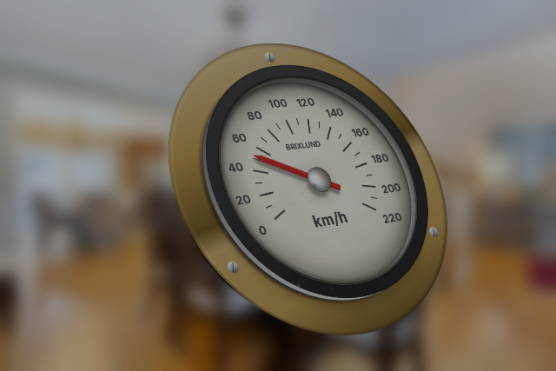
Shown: value=50 unit=km/h
